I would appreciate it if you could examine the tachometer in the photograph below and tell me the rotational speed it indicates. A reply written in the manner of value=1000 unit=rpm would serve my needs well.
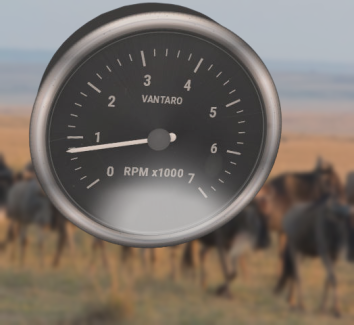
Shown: value=800 unit=rpm
